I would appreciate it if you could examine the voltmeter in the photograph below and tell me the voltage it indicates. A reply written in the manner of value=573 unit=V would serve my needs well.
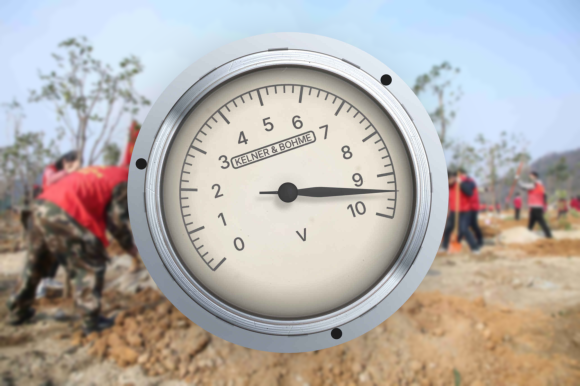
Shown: value=9.4 unit=V
